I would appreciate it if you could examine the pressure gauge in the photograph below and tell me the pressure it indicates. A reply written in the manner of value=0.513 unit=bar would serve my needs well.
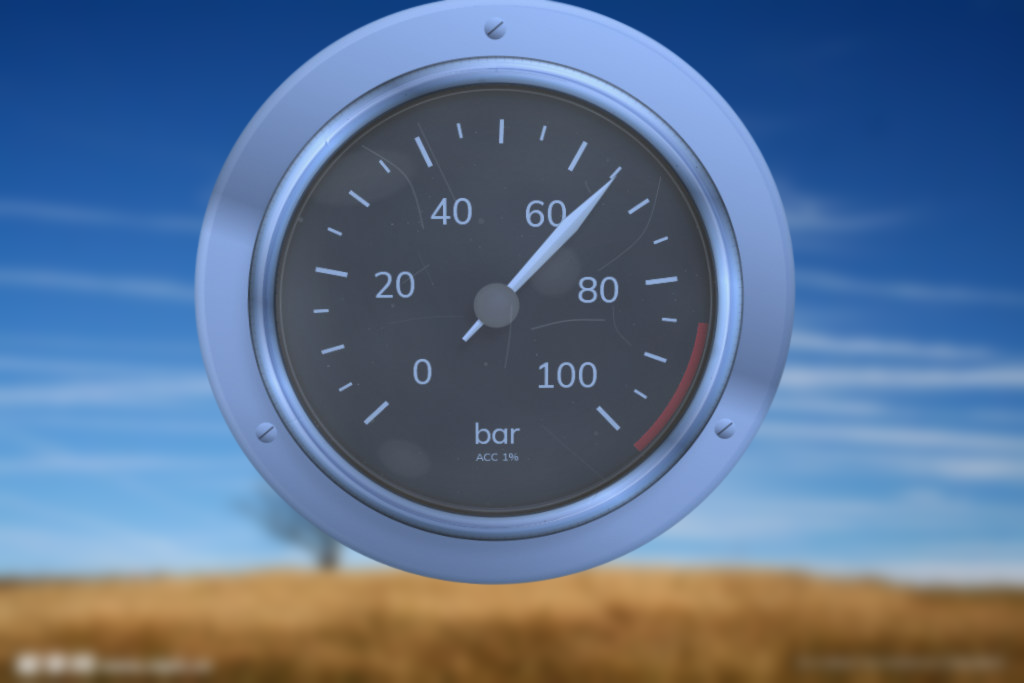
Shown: value=65 unit=bar
